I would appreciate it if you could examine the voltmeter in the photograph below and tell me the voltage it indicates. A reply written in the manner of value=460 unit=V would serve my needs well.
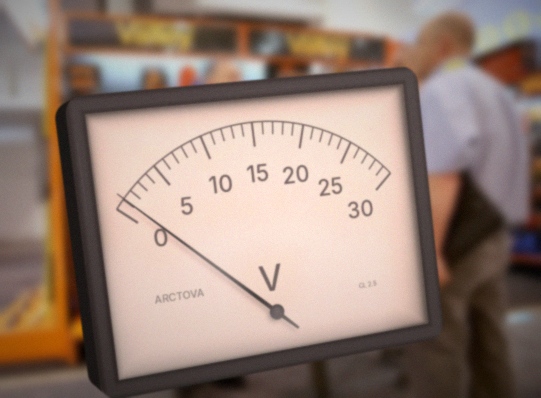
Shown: value=1 unit=V
